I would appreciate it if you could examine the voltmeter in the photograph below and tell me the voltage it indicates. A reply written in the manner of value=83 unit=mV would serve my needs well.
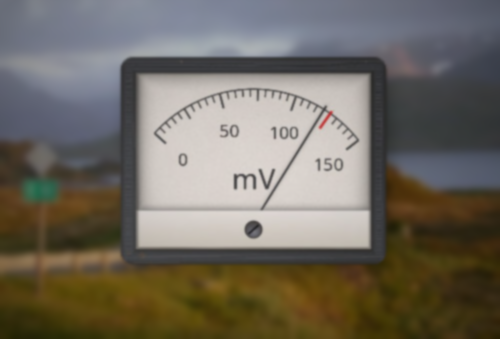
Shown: value=120 unit=mV
